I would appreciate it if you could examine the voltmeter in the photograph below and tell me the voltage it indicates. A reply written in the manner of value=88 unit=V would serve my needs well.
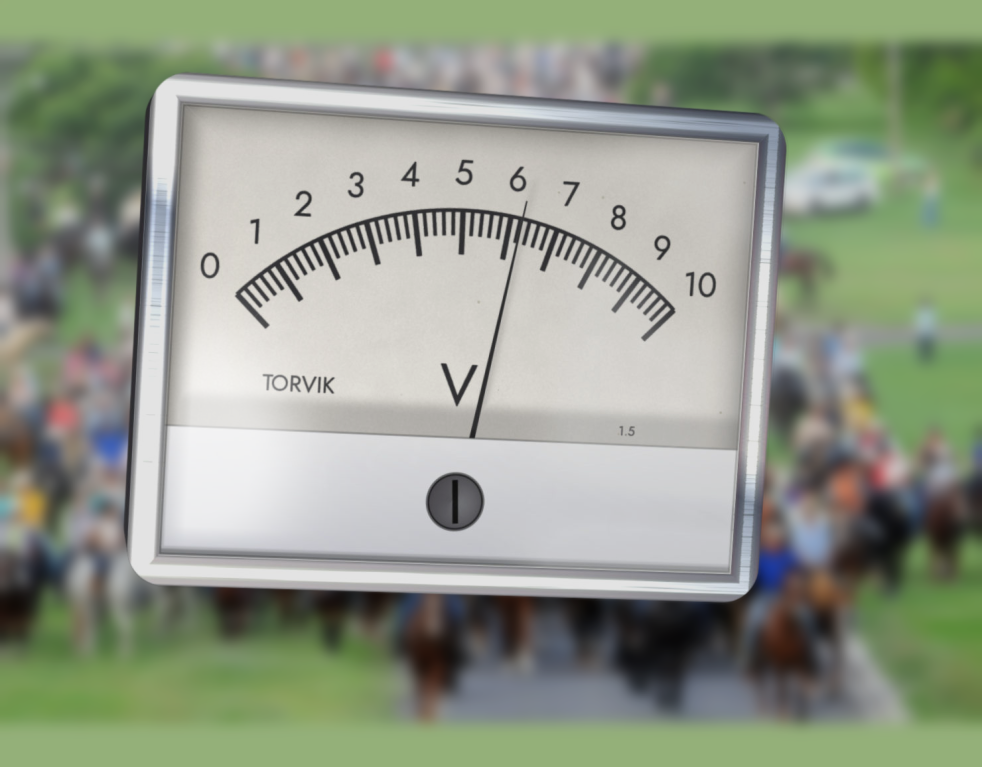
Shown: value=6.2 unit=V
